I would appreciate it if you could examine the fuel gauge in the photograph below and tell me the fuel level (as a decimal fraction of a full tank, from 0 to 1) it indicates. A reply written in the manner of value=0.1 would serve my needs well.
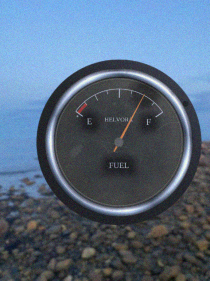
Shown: value=0.75
